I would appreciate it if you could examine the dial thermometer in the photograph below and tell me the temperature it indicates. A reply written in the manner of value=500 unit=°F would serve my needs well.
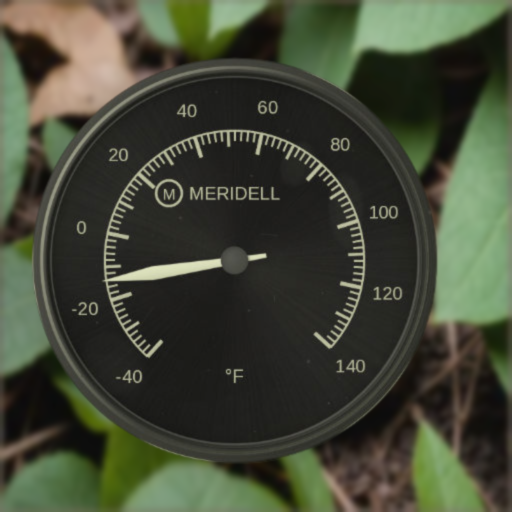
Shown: value=-14 unit=°F
